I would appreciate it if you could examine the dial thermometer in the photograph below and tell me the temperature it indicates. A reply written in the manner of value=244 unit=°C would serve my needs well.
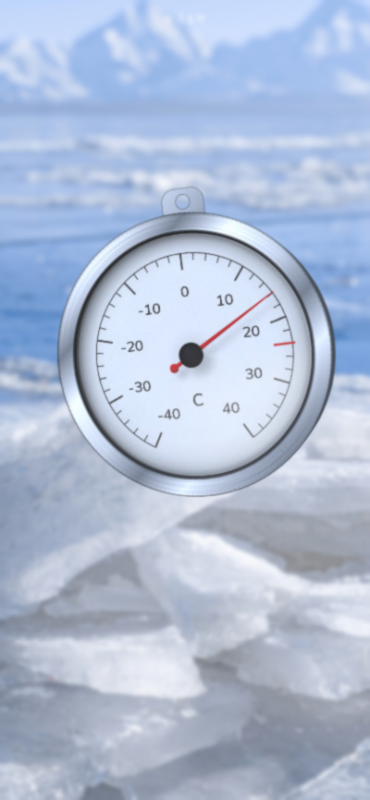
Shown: value=16 unit=°C
